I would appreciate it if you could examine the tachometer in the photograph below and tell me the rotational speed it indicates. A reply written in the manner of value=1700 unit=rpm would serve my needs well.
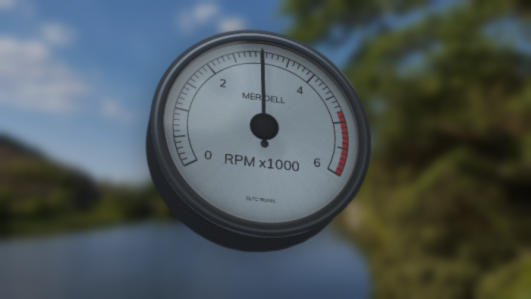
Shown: value=3000 unit=rpm
